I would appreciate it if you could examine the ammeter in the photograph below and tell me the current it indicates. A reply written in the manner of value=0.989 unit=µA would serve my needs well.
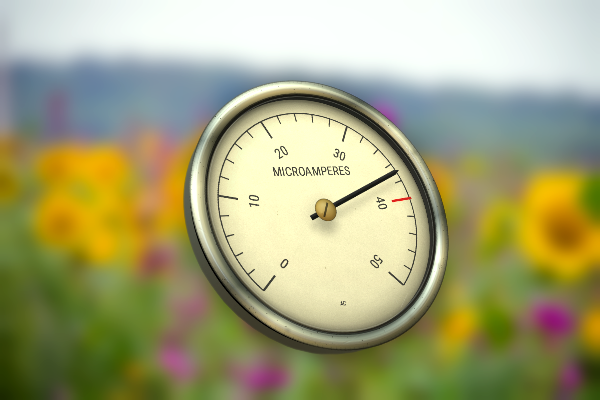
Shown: value=37 unit=µA
